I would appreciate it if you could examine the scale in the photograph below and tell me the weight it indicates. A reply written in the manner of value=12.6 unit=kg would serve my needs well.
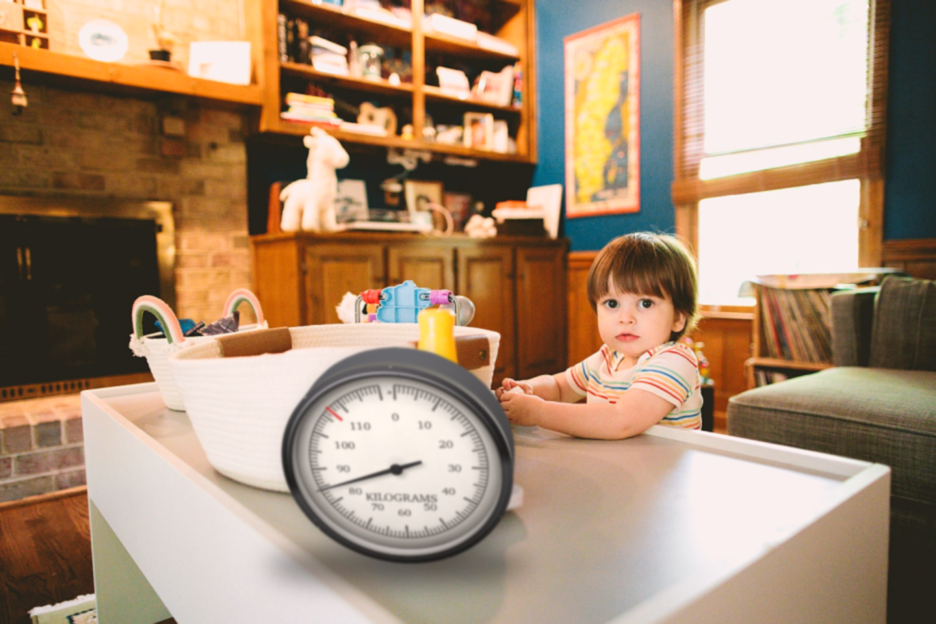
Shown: value=85 unit=kg
